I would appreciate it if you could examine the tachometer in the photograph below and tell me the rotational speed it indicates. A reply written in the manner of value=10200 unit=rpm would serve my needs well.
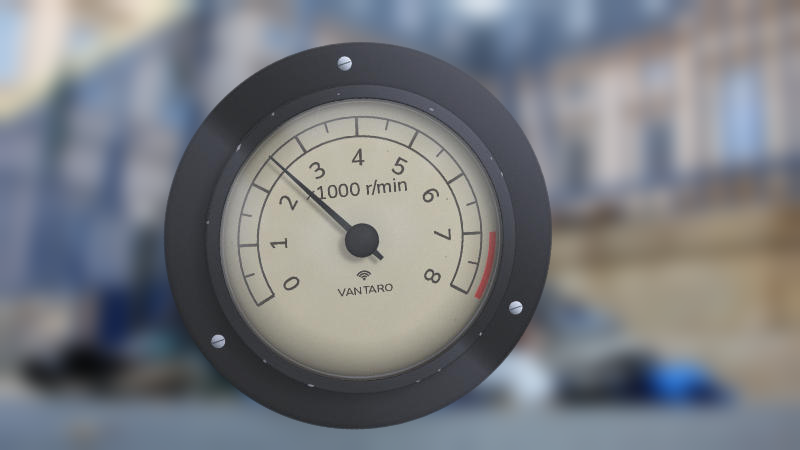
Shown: value=2500 unit=rpm
